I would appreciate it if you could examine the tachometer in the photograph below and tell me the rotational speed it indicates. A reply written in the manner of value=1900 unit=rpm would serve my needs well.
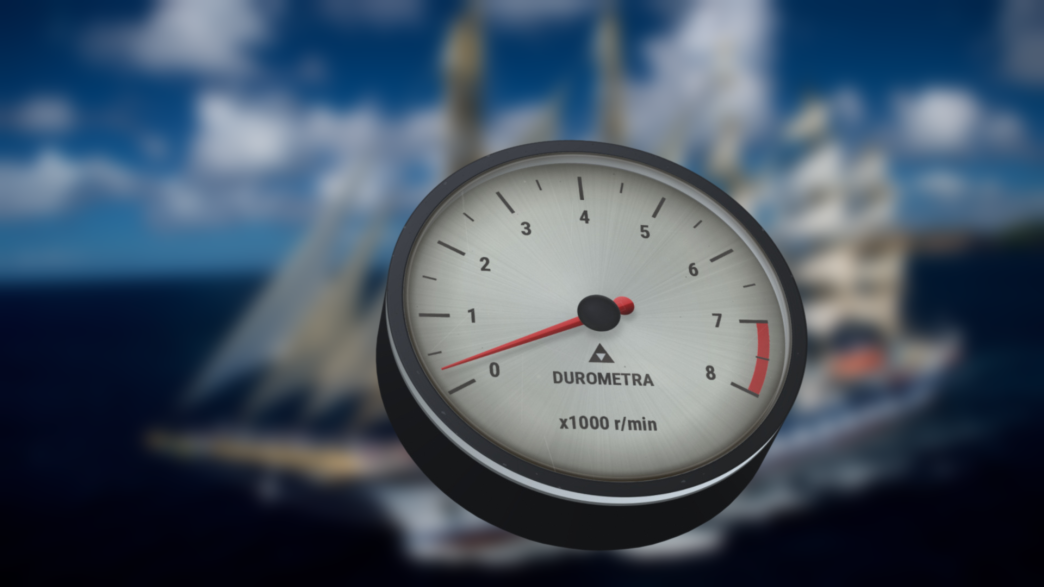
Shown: value=250 unit=rpm
